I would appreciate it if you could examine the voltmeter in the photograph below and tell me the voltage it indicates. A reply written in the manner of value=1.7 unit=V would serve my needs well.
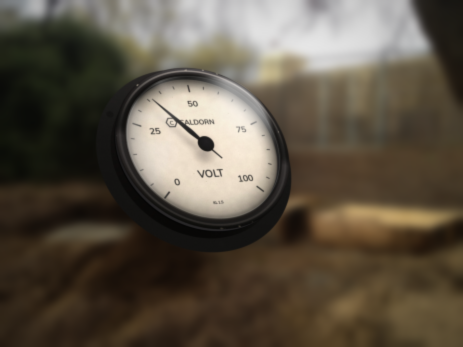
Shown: value=35 unit=V
